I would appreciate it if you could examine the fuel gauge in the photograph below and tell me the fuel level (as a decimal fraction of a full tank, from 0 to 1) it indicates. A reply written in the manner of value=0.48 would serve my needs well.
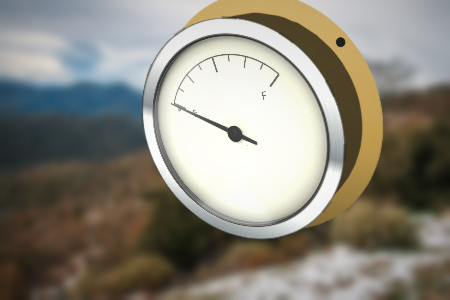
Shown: value=0
